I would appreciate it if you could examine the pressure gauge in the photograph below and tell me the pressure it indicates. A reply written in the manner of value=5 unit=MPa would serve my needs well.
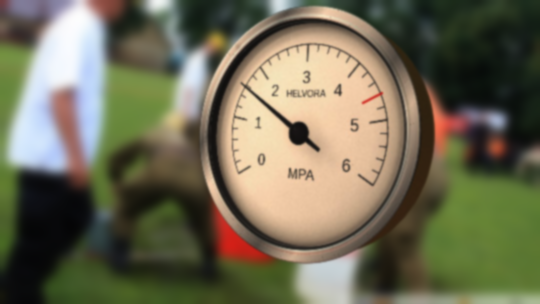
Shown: value=1.6 unit=MPa
